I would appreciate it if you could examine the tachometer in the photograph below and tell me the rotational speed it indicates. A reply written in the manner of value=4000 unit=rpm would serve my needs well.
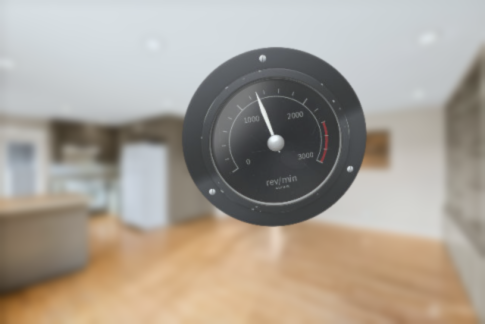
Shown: value=1300 unit=rpm
